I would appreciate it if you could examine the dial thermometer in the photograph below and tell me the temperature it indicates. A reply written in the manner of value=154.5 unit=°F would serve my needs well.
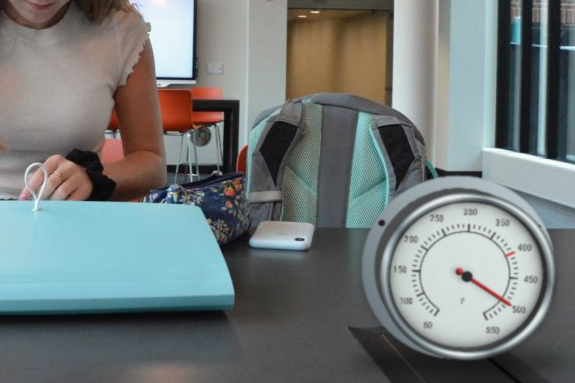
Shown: value=500 unit=°F
